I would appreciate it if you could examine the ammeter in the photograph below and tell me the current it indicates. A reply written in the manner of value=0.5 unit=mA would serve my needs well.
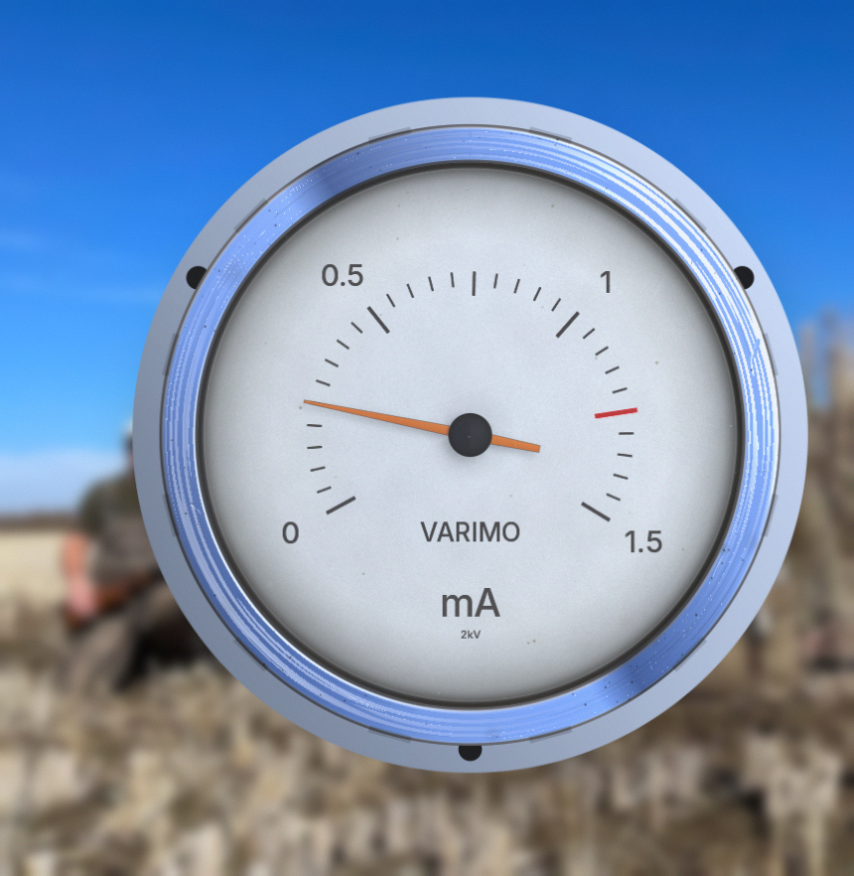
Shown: value=0.25 unit=mA
